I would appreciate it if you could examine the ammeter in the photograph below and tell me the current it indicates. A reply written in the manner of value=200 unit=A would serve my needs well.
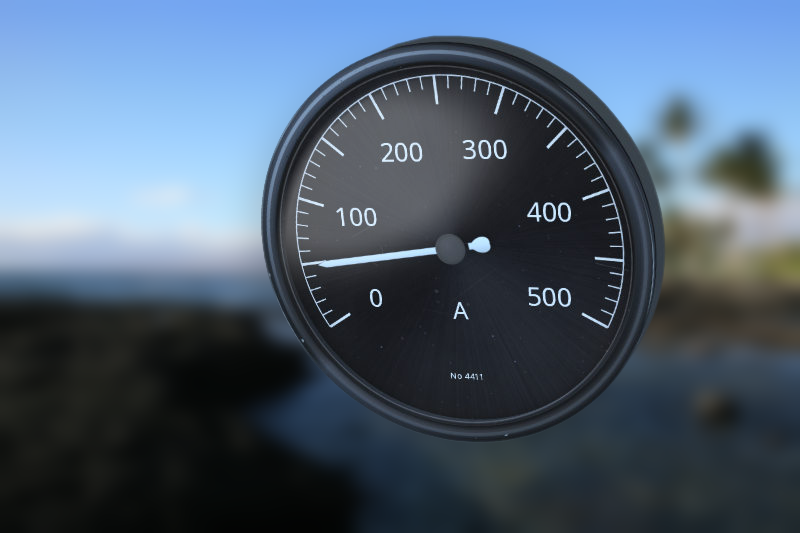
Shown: value=50 unit=A
